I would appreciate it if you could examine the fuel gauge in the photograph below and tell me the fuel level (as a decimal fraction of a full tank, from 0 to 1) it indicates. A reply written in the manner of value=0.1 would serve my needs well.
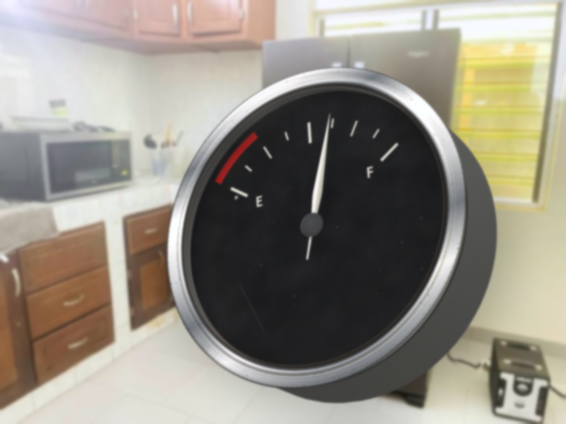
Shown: value=0.625
